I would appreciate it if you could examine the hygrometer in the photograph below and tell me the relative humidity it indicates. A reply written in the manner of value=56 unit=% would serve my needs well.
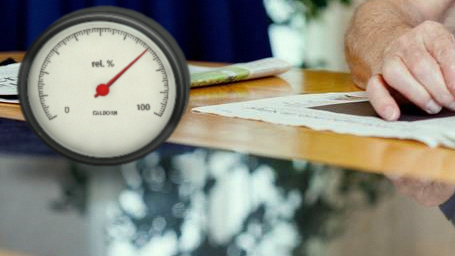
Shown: value=70 unit=%
